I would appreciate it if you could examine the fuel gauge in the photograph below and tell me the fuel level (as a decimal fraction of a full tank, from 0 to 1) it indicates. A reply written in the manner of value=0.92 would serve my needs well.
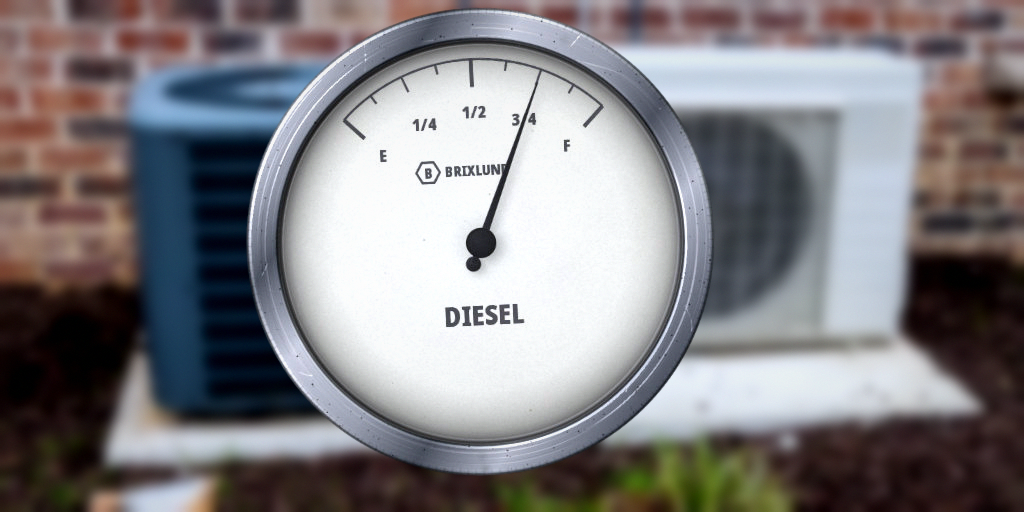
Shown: value=0.75
